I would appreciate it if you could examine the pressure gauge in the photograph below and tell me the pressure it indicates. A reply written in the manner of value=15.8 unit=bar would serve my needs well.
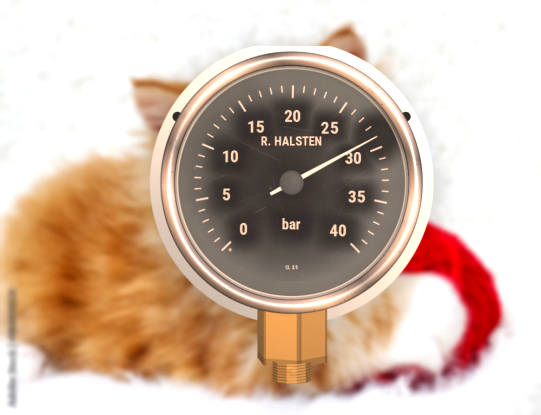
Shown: value=29 unit=bar
